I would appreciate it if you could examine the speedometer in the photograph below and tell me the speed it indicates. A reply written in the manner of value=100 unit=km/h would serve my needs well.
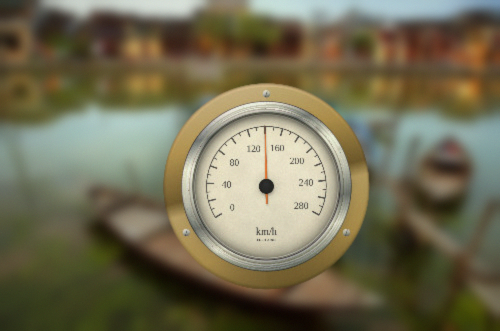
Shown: value=140 unit=km/h
